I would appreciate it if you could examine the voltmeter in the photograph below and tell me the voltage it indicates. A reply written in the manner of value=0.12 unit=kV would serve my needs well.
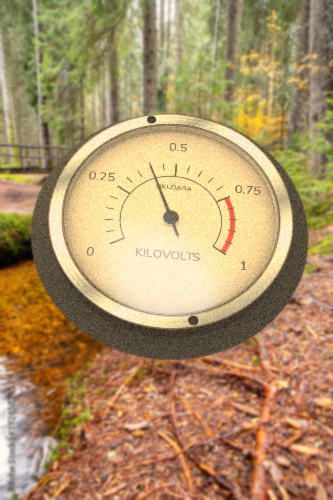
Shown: value=0.4 unit=kV
